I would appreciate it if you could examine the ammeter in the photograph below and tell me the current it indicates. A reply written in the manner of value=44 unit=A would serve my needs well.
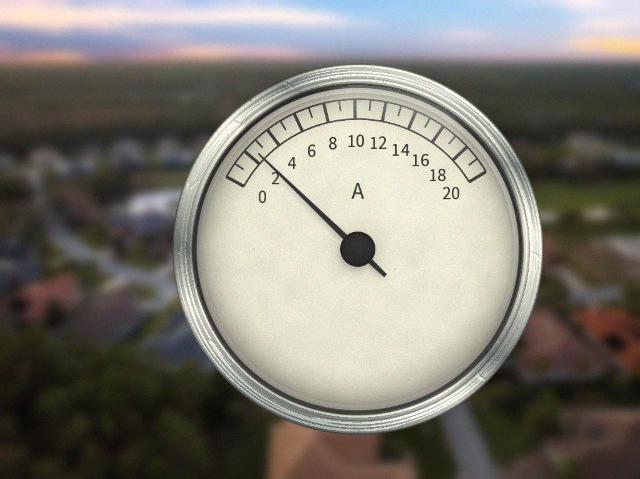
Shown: value=2.5 unit=A
